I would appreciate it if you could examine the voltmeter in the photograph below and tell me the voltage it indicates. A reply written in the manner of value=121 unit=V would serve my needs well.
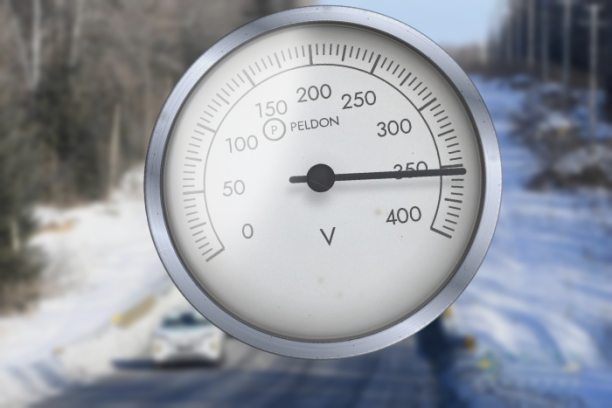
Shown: value=355 unit=V
